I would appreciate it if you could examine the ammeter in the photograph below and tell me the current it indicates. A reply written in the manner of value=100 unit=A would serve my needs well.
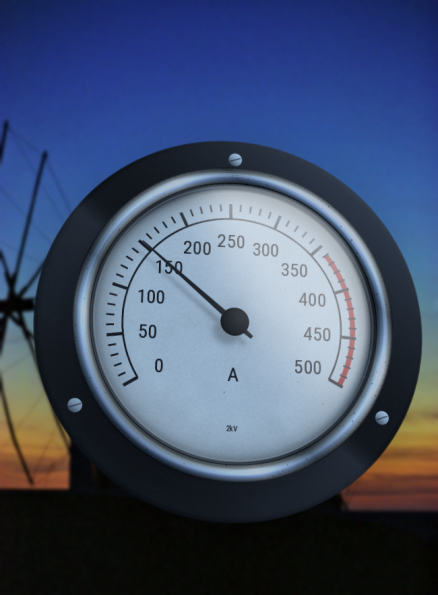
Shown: value=150 unit=A
